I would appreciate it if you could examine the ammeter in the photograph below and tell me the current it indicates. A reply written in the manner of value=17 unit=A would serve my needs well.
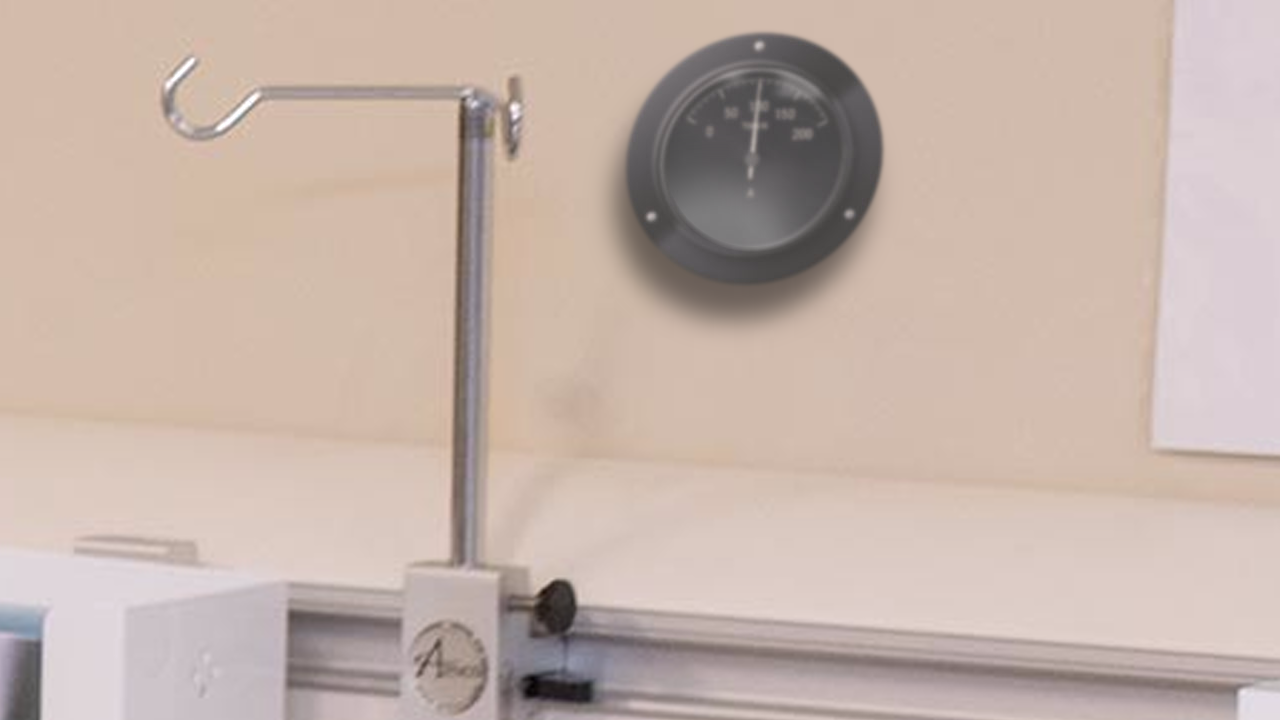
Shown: value=100 unit=A
